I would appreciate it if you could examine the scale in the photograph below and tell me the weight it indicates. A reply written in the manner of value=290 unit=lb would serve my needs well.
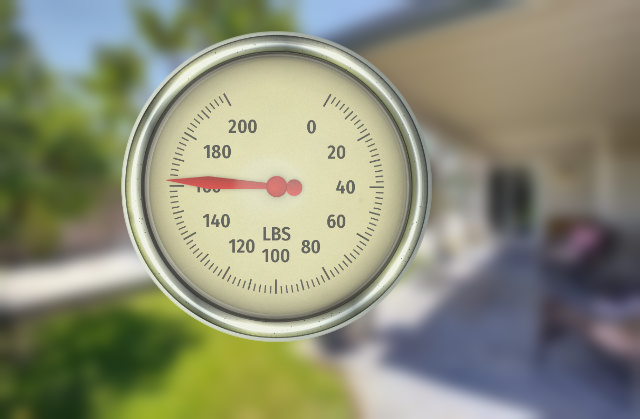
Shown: value=162 unit=lb
